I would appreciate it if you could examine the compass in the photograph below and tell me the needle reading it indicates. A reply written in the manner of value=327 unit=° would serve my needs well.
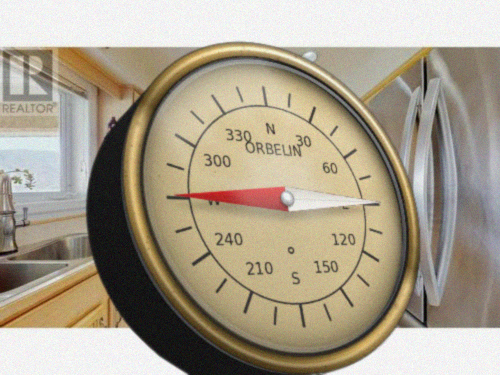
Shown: value=270 unit=°
